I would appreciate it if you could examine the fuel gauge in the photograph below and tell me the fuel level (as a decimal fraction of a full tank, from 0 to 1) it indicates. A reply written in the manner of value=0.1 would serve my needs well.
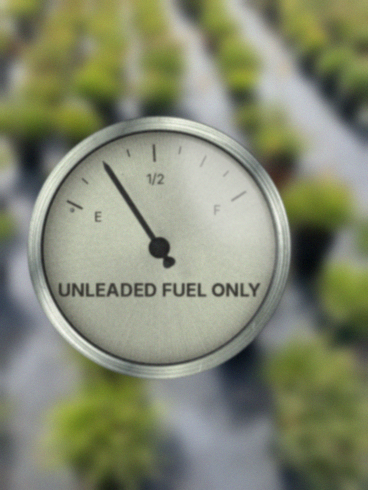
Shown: value=0.25
